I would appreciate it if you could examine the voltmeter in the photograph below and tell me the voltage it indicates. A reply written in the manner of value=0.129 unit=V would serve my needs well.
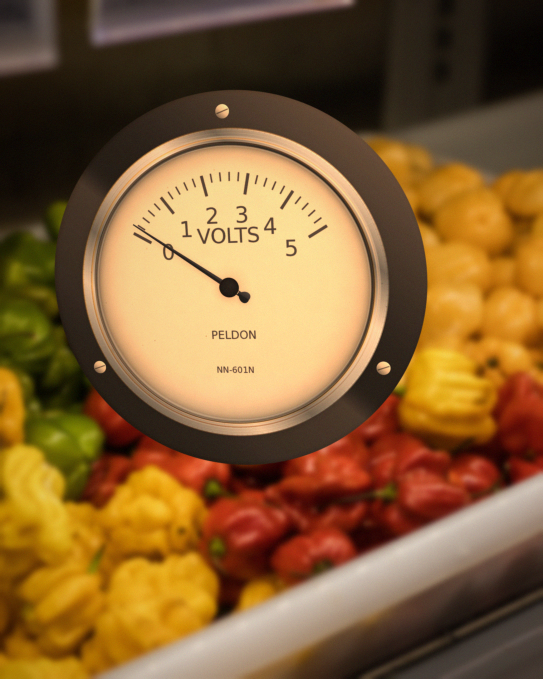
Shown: value=0.2 unit=V
